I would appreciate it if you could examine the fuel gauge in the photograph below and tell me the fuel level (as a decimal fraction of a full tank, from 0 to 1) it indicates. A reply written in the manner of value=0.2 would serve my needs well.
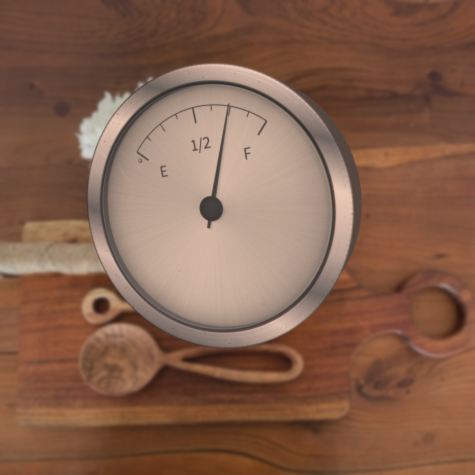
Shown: value=0.75
